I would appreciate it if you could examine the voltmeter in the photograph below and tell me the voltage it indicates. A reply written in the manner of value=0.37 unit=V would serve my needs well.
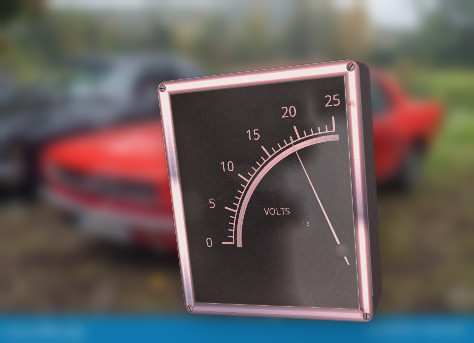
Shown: value=19 unit=V
